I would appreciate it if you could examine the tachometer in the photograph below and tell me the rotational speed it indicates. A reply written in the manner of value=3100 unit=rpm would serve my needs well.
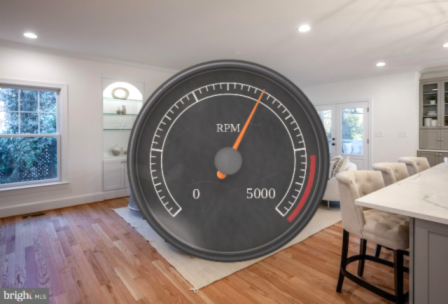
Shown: value=3000 unit=rpm
